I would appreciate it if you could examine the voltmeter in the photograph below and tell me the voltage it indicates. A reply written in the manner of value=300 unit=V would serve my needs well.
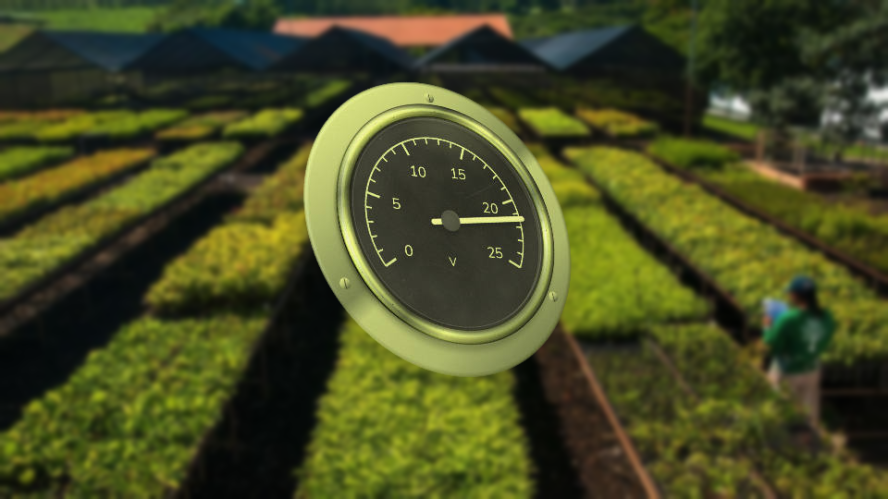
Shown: value=21.5 unit=V
